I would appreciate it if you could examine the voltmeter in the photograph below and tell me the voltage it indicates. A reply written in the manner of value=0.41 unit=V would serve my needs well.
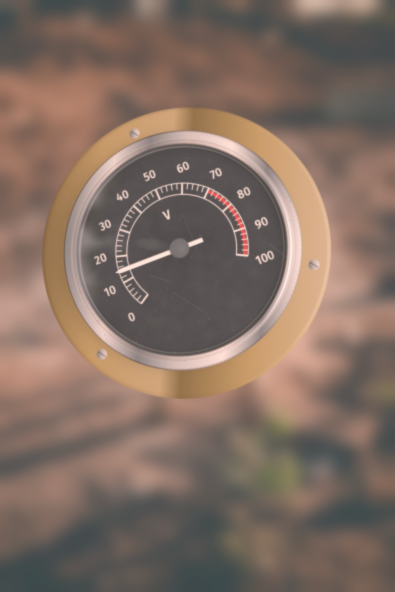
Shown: value=14 unit=V
